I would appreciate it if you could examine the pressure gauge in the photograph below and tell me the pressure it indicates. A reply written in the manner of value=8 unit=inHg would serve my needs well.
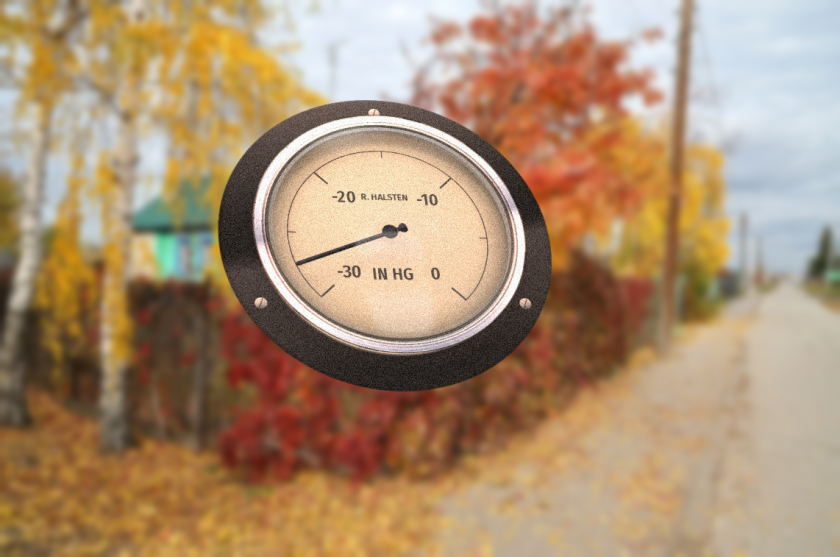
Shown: value=-27.5 unit=inHg
